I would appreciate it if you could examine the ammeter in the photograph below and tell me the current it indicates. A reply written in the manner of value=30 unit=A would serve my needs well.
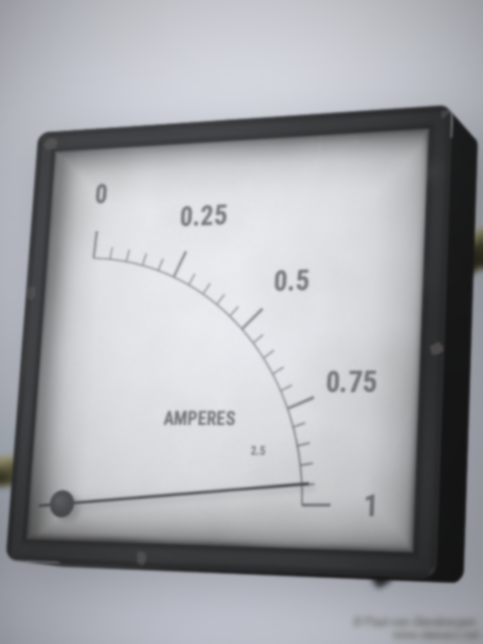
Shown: value=0.95 unit=A
